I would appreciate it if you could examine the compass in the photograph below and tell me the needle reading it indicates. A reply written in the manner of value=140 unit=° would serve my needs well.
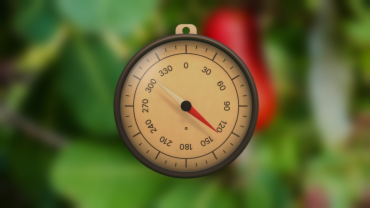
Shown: value=130 unit=°
